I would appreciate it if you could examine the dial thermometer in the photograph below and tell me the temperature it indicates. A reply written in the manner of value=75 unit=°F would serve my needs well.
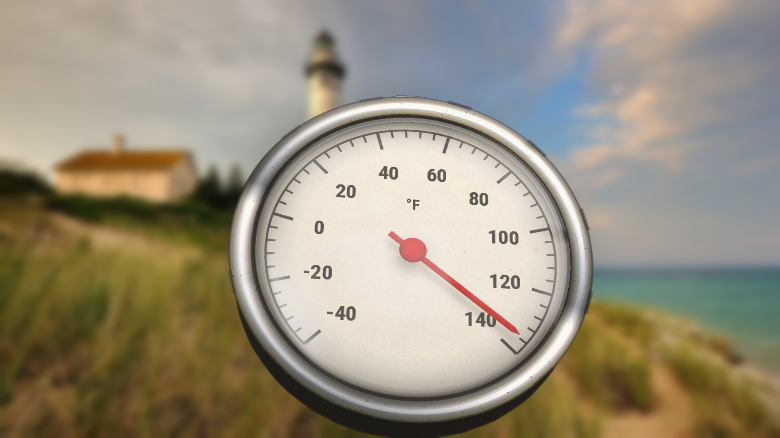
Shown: value=136 unit=°F
